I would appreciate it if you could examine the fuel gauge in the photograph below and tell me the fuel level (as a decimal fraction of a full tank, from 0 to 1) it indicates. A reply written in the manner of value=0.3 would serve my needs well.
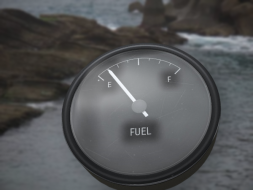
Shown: value=0.125
